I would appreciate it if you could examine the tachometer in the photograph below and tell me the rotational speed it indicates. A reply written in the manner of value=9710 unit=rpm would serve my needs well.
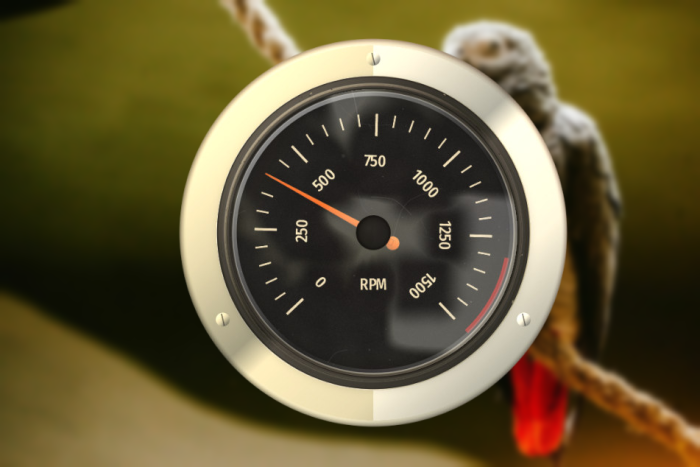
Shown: value=400 unit=rpm
